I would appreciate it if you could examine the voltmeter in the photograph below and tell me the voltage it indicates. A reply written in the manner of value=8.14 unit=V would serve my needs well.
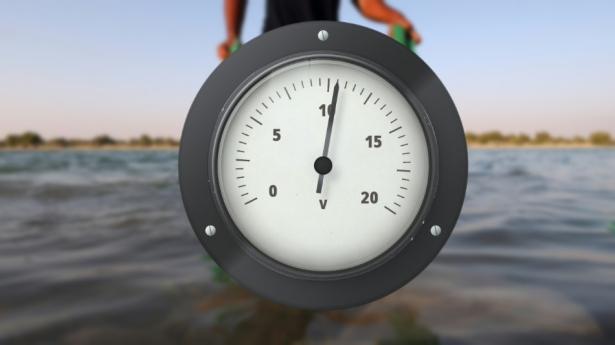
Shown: value=10.5 unit=V
